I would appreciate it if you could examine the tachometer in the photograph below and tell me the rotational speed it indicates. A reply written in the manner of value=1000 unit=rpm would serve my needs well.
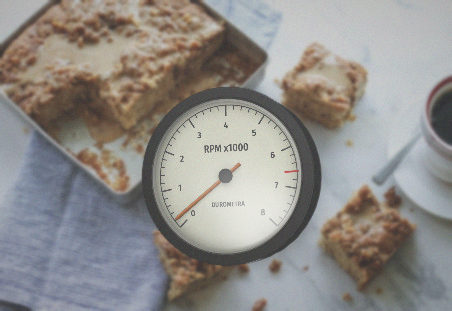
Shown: value=200 unit=rpm
